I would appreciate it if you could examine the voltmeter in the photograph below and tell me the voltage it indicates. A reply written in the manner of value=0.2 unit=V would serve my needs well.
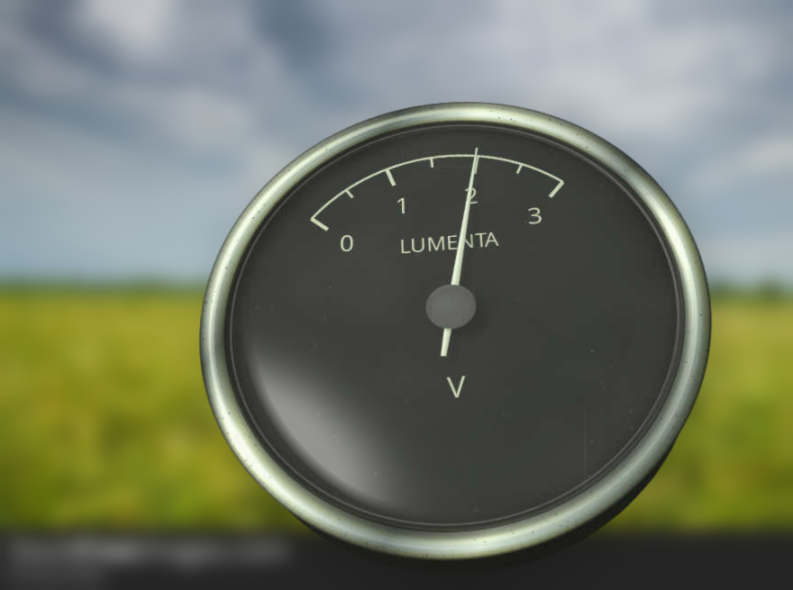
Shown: value=2 unit=V
